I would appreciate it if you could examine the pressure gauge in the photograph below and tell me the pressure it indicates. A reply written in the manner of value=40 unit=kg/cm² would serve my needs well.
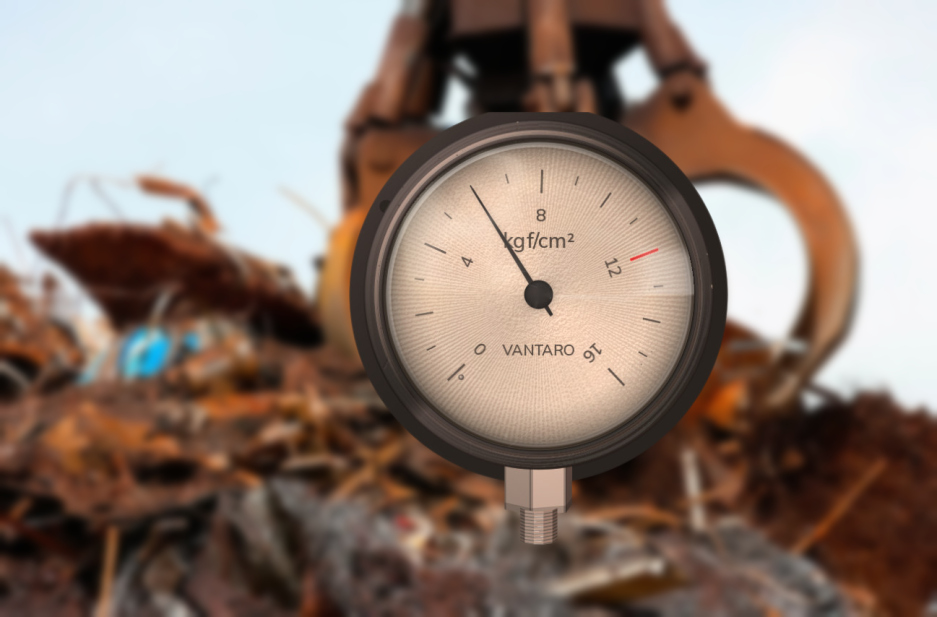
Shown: value=6 unit=kg/cm²
